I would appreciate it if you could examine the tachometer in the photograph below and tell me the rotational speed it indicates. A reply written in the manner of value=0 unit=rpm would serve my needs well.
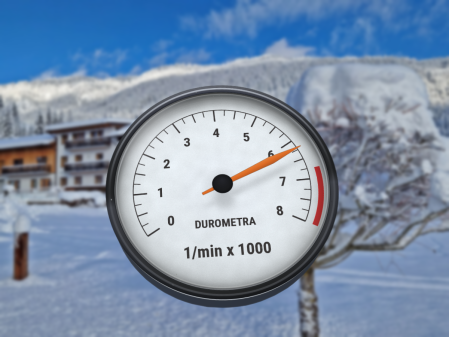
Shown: value=6250 unit=rpm
